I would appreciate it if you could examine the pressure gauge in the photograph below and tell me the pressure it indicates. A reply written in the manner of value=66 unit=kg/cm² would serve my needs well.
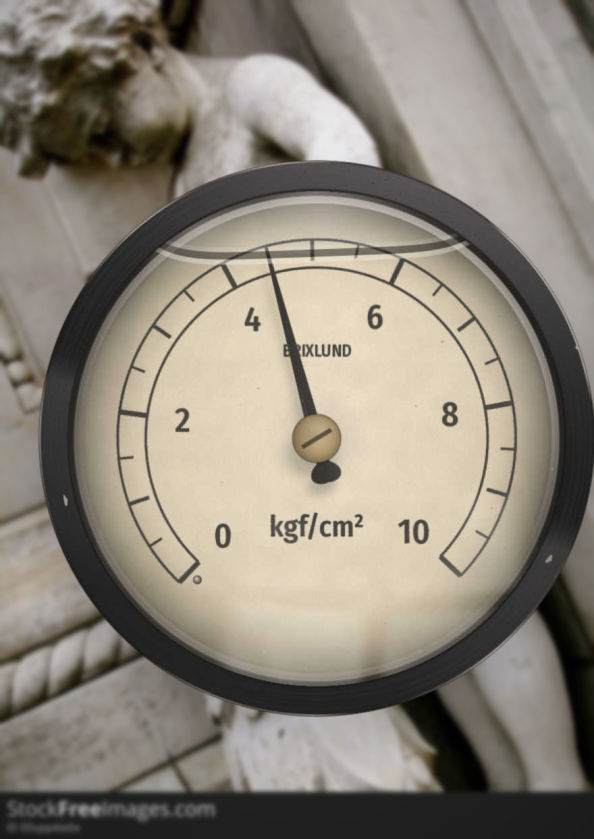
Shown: value=4.5 unit=kg/cm²
